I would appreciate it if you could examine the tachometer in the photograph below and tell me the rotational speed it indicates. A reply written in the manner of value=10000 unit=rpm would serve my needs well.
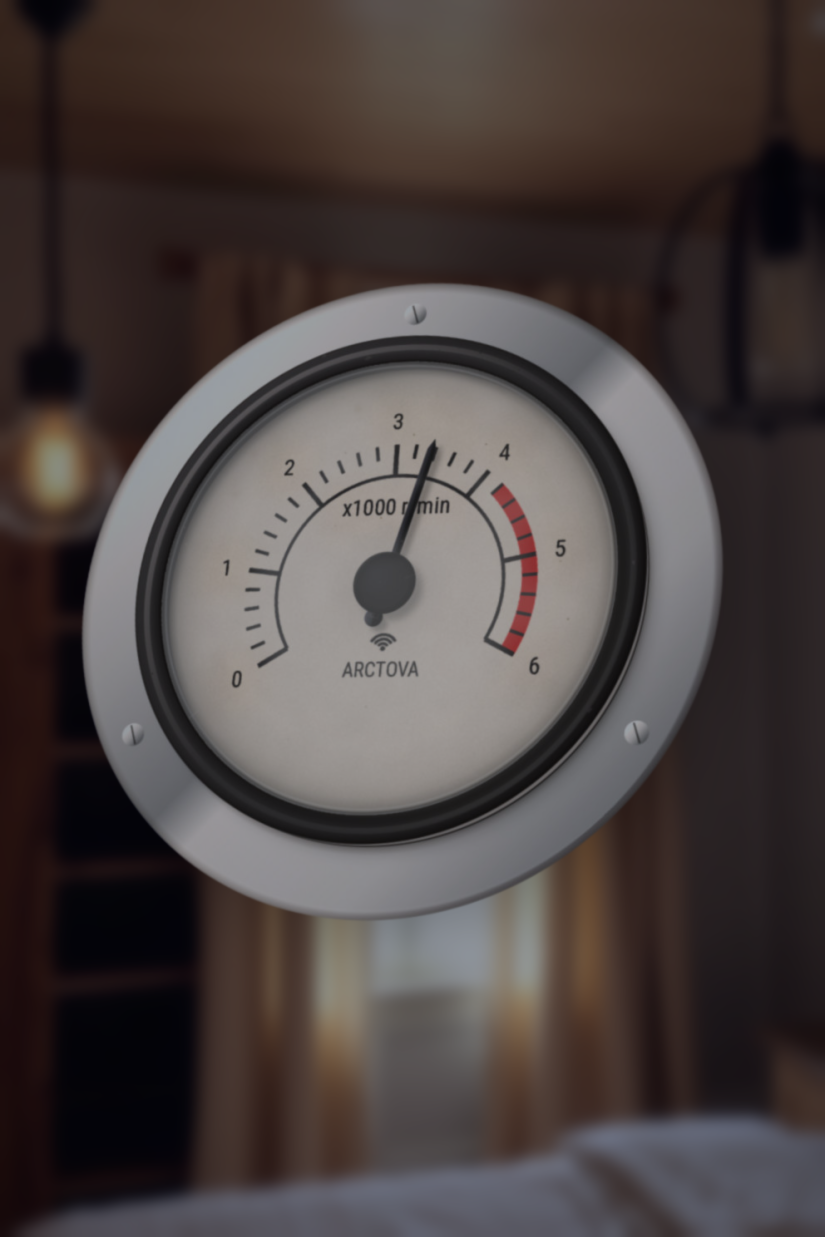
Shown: value=3400 unit=rpm
